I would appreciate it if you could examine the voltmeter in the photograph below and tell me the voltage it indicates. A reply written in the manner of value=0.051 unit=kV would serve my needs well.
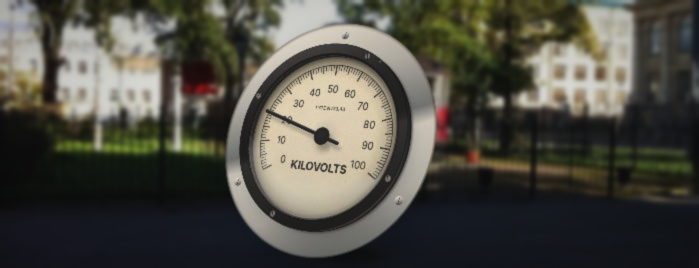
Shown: value=20 unit=kV
